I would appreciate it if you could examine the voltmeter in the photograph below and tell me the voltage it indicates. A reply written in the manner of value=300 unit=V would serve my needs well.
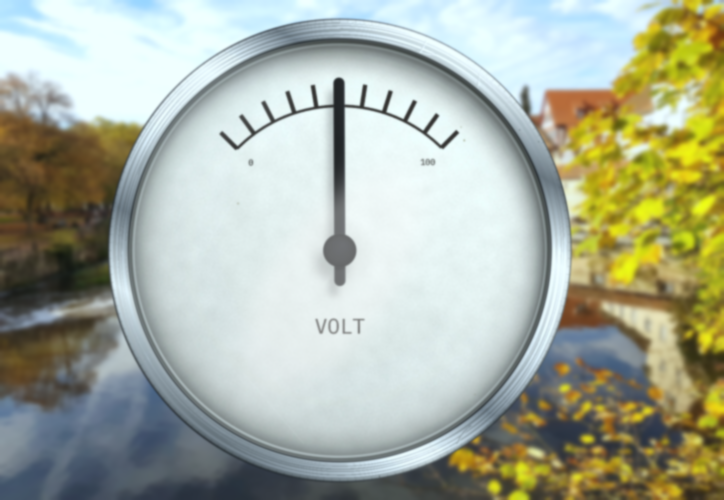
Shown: value=50 unit=V
